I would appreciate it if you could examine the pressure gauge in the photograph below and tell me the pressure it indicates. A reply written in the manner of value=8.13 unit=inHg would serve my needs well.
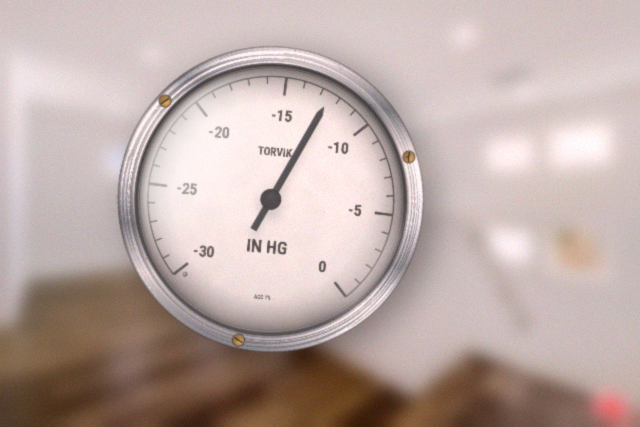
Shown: value=-12.5 unit=inHg
